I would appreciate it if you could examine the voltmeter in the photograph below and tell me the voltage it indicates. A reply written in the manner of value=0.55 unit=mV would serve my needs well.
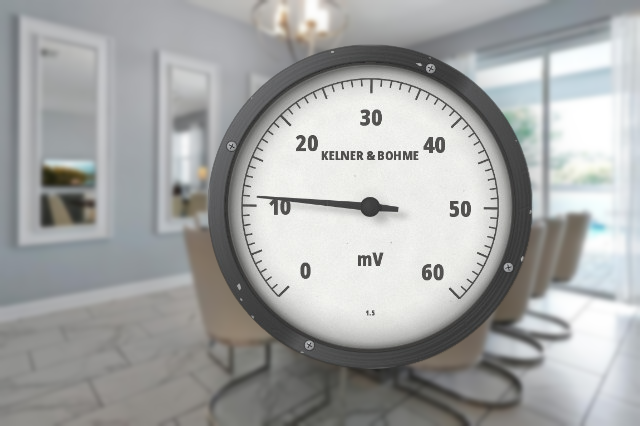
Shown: value=11 unit=mV
